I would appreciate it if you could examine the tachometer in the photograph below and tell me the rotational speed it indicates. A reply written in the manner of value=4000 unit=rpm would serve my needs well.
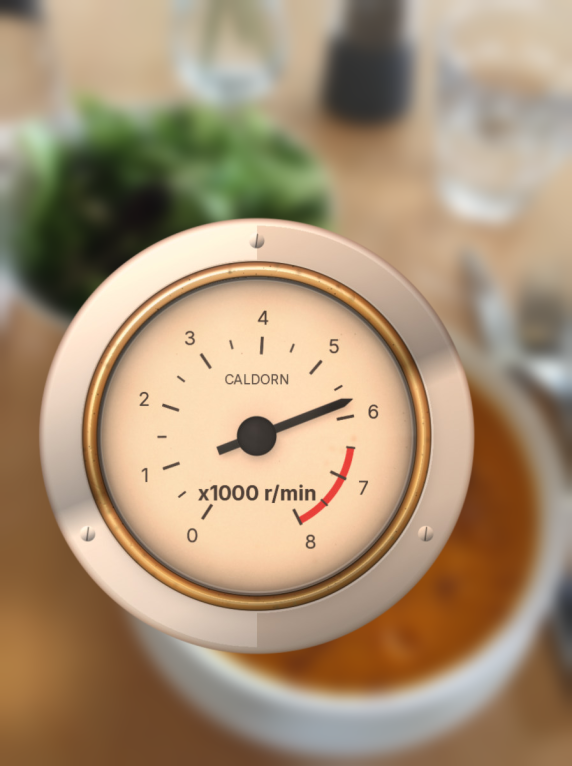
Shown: value=5750 unit=rpm
